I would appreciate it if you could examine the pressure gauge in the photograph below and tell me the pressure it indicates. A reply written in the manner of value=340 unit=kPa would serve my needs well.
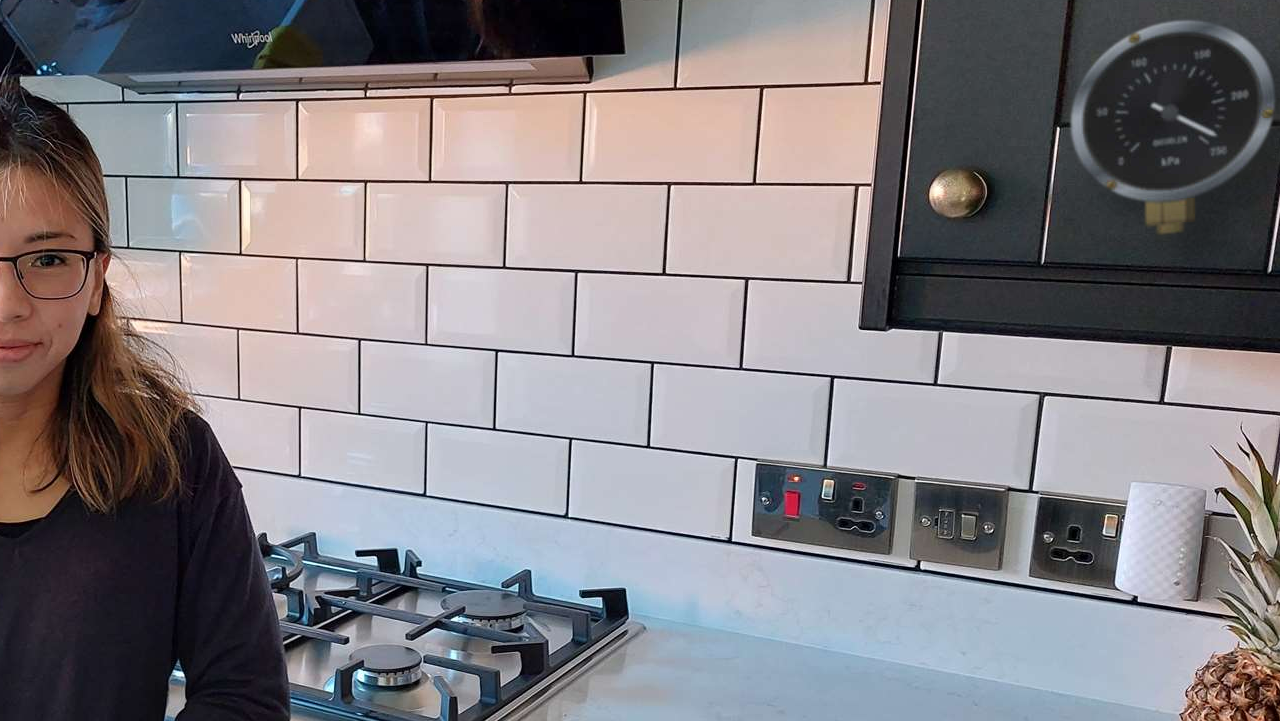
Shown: value=240 unit=kPa
